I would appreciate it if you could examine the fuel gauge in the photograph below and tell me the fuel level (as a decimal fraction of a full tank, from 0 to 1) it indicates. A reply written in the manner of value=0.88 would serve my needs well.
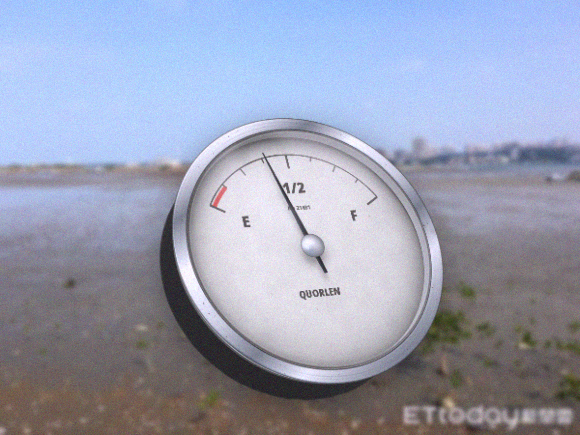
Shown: value=0.375
